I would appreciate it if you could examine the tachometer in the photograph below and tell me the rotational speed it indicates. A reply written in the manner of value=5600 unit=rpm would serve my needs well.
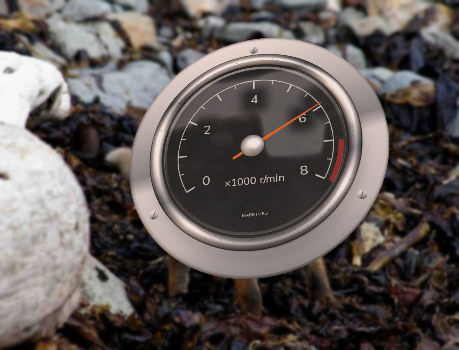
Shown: value=6000 unit=rpm
